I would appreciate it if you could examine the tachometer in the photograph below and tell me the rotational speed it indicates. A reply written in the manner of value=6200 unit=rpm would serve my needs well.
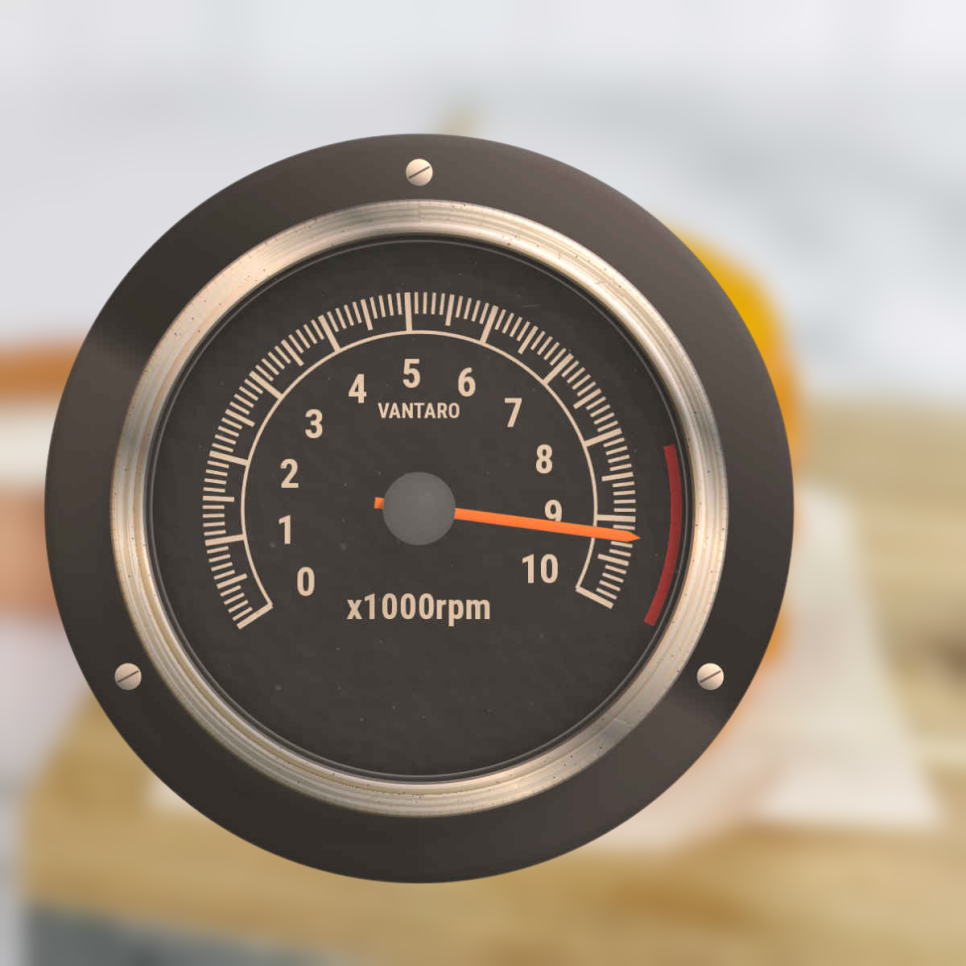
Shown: value=9200 unit=rpm
